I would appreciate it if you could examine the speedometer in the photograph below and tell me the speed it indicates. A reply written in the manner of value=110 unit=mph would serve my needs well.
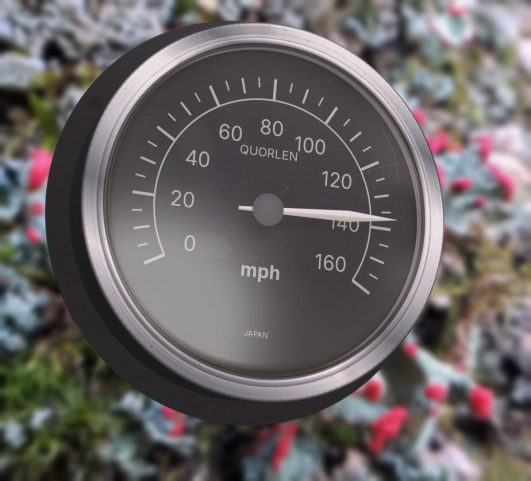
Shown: value=137.5 unit=mph
